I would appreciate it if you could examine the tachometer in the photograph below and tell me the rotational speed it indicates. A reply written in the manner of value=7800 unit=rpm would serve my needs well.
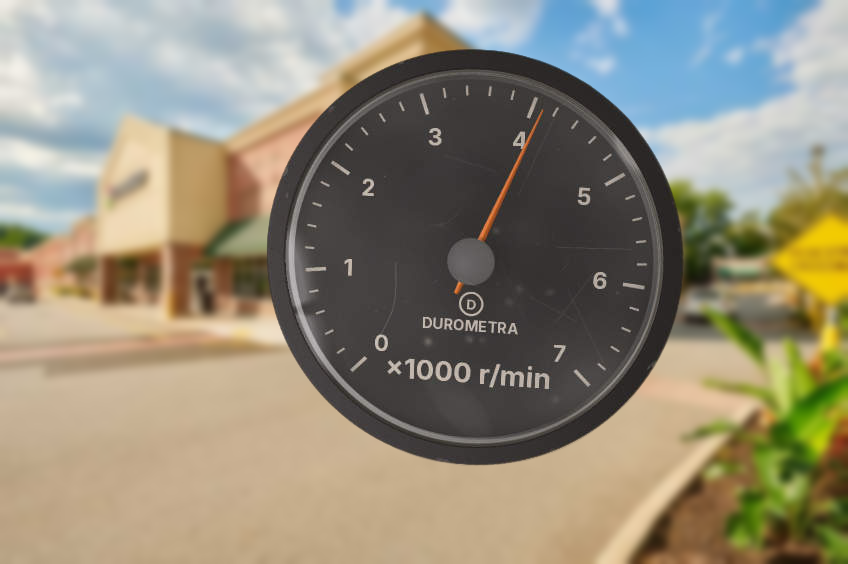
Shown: value=4100 unit=rpm
